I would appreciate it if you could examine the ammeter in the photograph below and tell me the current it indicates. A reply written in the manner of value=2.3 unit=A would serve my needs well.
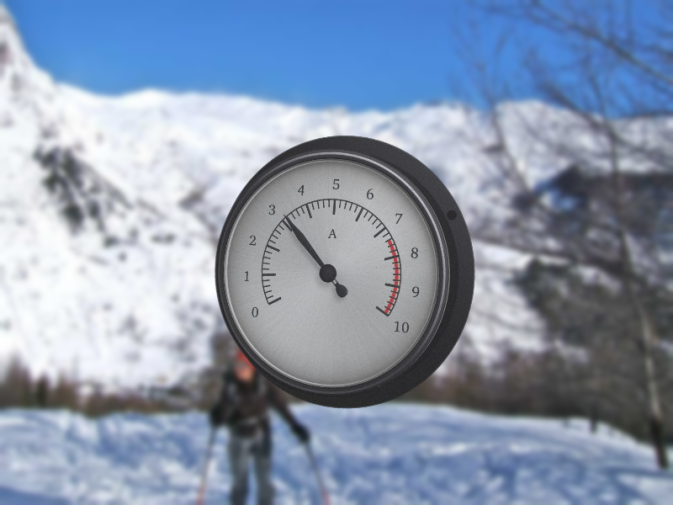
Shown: value=3.2 unit=A
